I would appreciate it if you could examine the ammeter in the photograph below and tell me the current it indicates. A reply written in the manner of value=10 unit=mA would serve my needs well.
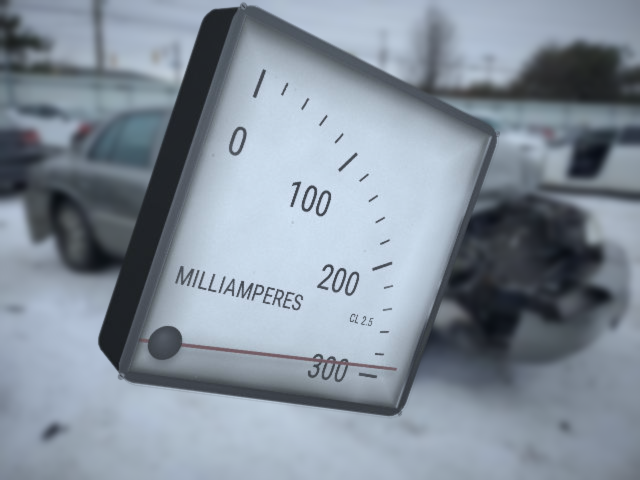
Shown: value=290 unit=mA
